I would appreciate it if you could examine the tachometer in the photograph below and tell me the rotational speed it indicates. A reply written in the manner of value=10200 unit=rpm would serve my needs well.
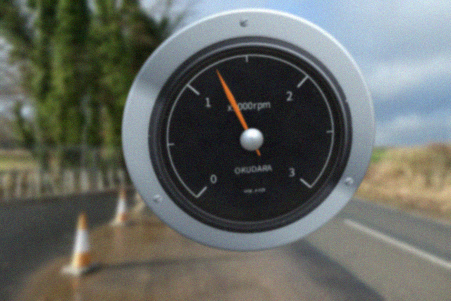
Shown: value=1250 unit=rpm
